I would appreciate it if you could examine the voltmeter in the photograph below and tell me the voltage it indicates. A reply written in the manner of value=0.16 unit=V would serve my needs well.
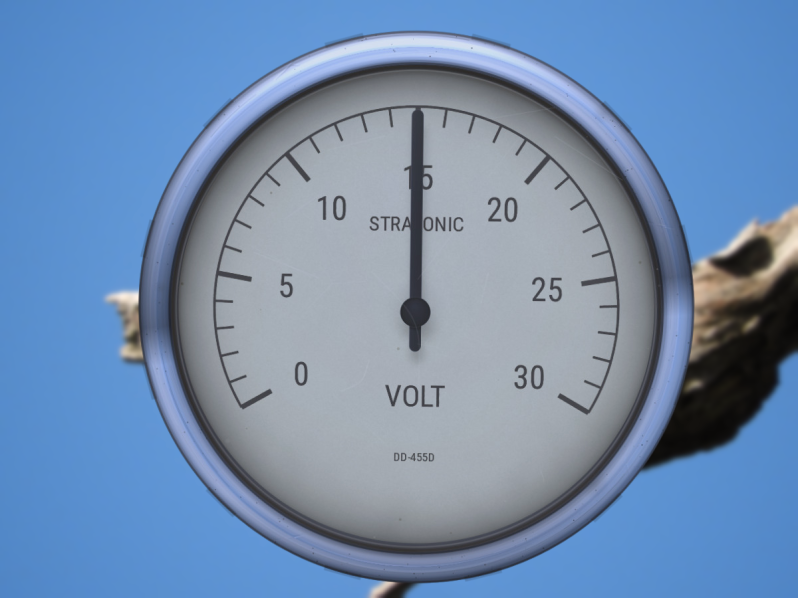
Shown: value=15 unit=V
